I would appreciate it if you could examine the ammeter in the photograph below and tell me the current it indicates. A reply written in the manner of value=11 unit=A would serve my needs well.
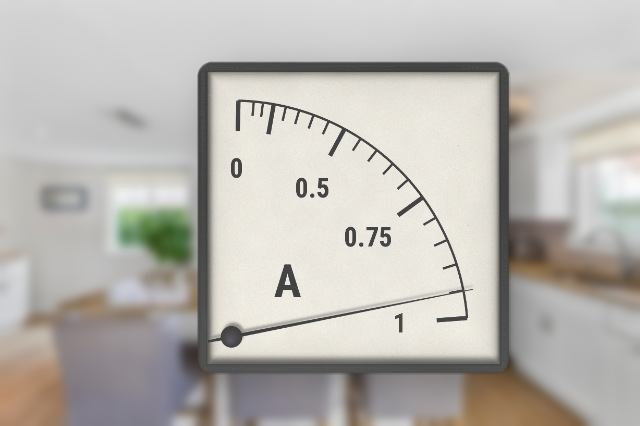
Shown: value=0.95 unit=A
